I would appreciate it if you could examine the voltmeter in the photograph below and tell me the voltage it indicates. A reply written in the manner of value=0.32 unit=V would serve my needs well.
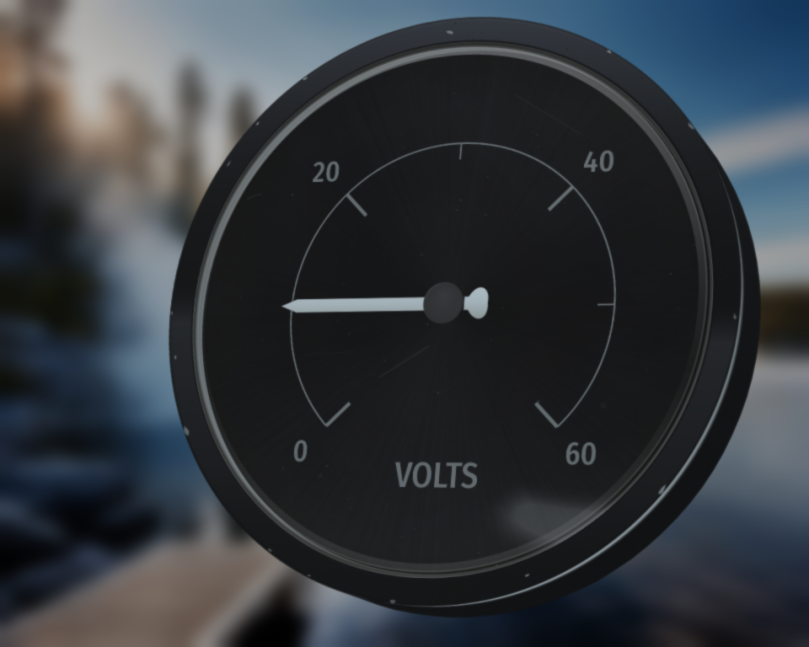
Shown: value=10 unit=V
